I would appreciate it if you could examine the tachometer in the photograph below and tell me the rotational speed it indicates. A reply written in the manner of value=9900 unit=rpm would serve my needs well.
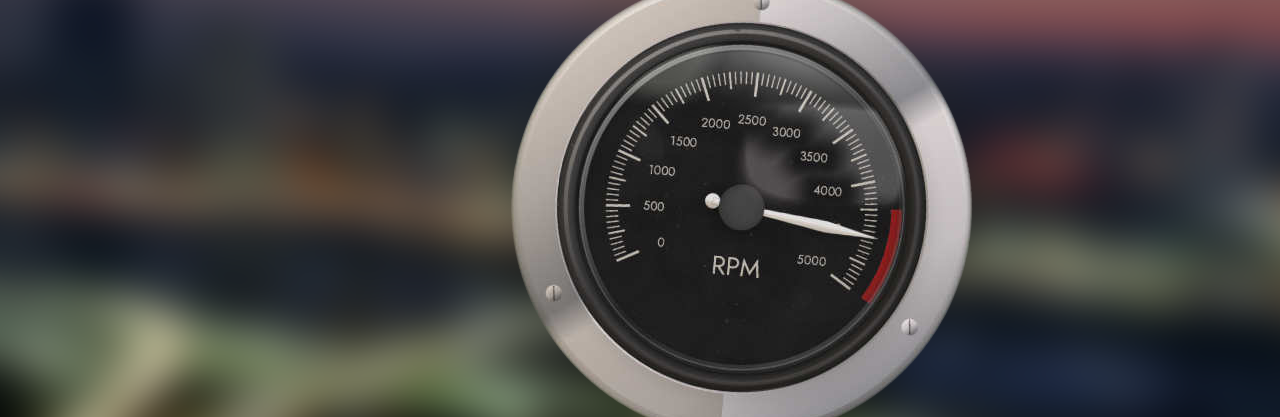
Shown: value=4500 unit=rpm
